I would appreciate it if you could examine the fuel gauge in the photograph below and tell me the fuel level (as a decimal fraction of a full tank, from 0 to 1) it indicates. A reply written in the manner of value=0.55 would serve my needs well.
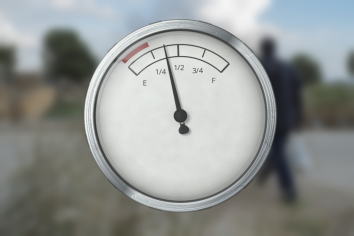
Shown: value=0.375
